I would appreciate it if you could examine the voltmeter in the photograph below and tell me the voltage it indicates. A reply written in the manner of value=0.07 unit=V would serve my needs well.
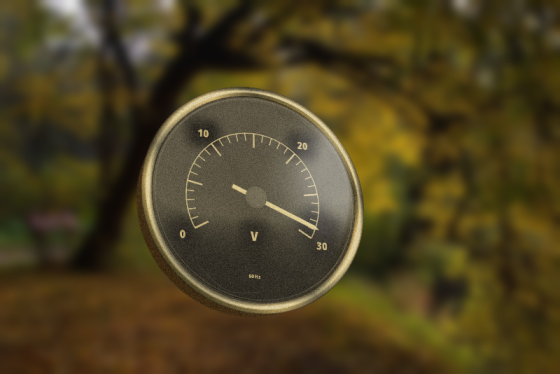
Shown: value=29 unit=V
